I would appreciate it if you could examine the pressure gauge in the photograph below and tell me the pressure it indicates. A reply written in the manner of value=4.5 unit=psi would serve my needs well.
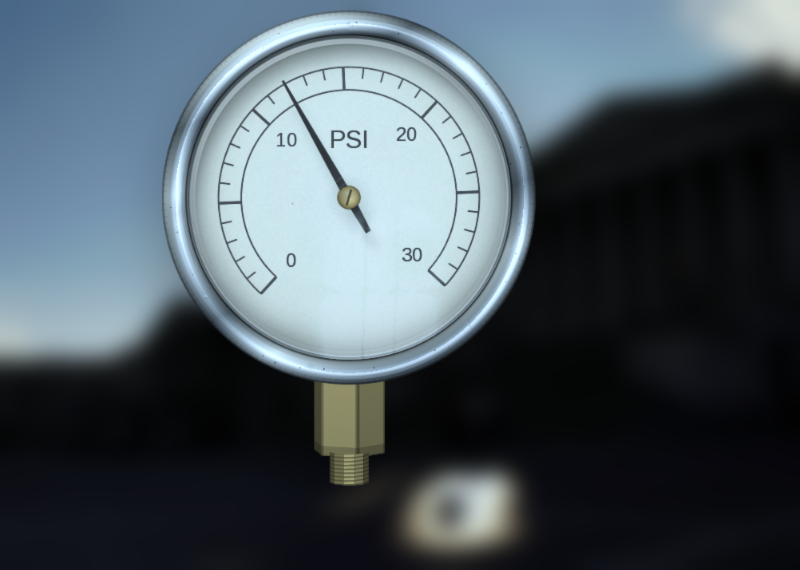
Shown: value=12 unit=psi
